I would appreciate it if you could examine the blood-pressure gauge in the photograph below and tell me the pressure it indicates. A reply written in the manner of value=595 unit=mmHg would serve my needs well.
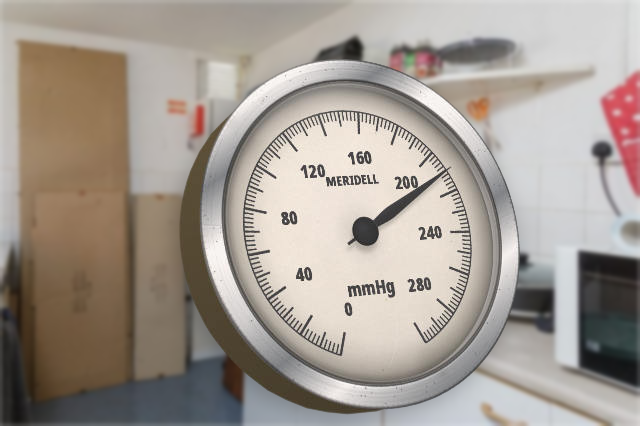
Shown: value=210 unit=mmHg
